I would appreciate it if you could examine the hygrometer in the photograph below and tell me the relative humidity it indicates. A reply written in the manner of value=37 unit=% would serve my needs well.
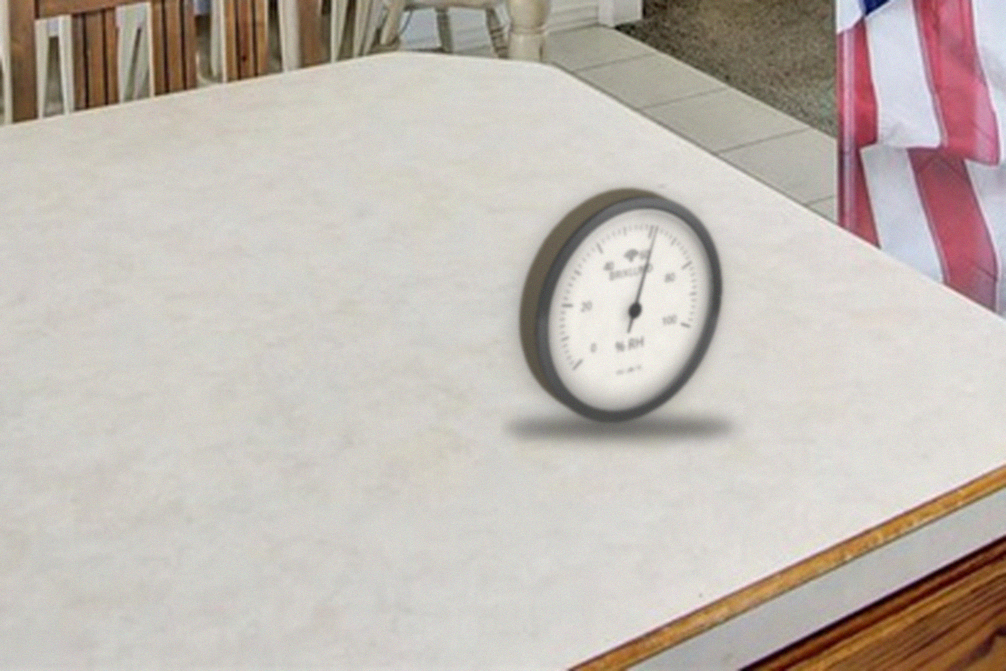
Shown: value=60 unit=%
